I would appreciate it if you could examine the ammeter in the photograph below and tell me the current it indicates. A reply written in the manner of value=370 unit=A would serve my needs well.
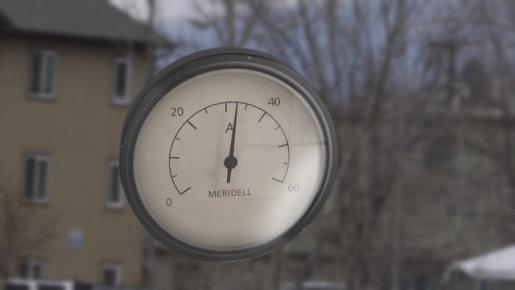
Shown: value=32.5 unit=A
